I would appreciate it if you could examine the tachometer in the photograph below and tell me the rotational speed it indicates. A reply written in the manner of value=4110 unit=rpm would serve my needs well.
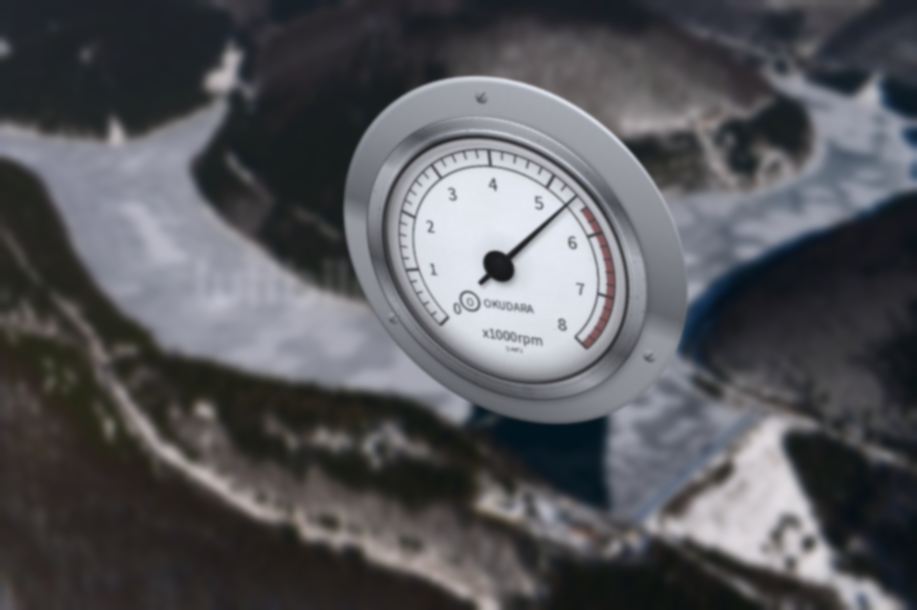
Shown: value=5400 unit=rpm
